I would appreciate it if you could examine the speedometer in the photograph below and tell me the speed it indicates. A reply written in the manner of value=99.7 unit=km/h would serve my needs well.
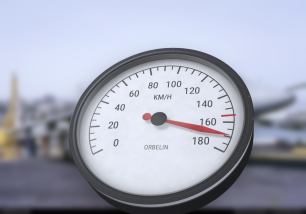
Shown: value=170 unit=km/h
